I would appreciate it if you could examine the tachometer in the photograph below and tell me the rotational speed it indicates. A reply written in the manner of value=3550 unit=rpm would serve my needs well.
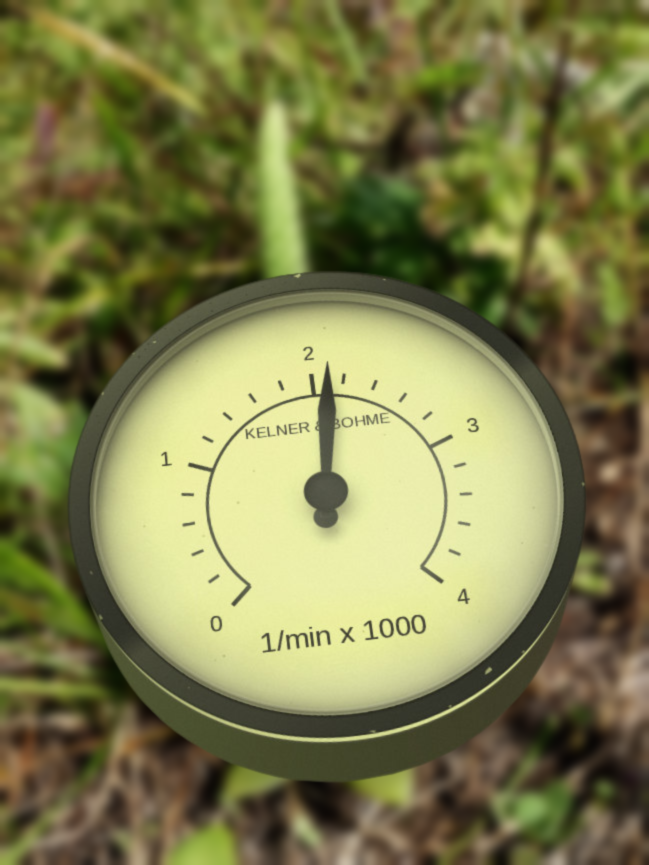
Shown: value=2100 unit=rpm
